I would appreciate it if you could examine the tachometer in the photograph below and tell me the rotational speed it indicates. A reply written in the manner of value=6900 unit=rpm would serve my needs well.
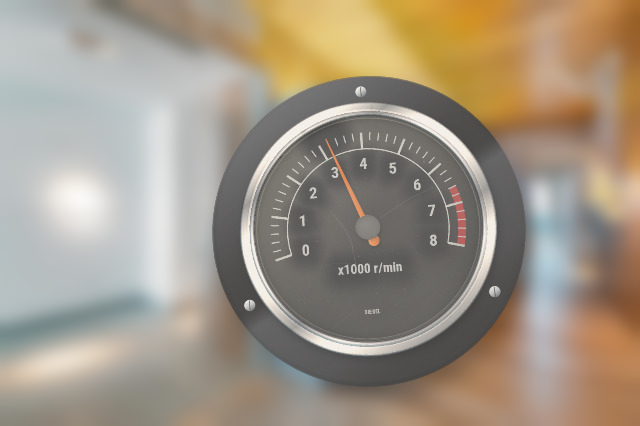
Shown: value=3200 unit=rpm
